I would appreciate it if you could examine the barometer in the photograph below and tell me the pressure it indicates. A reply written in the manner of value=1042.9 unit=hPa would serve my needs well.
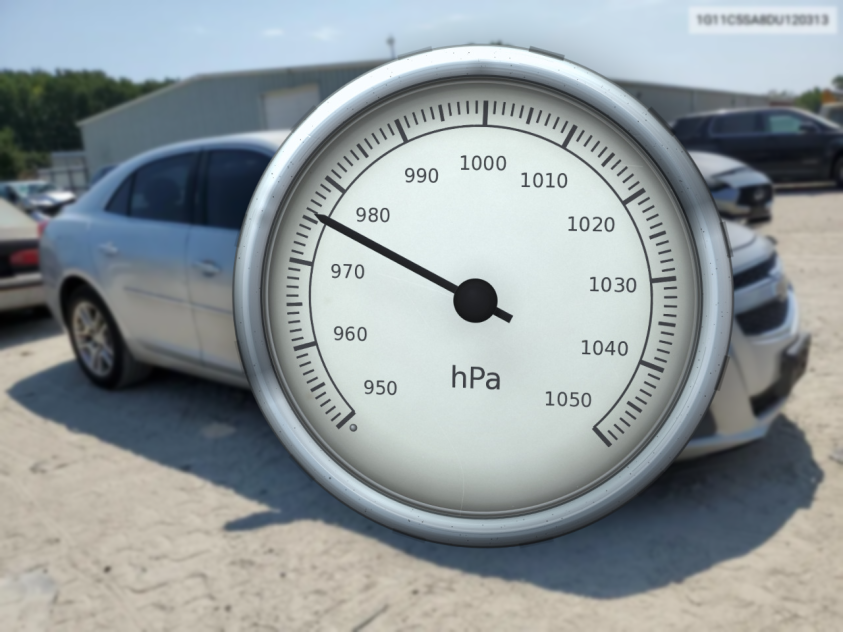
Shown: value=976 unit=hPa
